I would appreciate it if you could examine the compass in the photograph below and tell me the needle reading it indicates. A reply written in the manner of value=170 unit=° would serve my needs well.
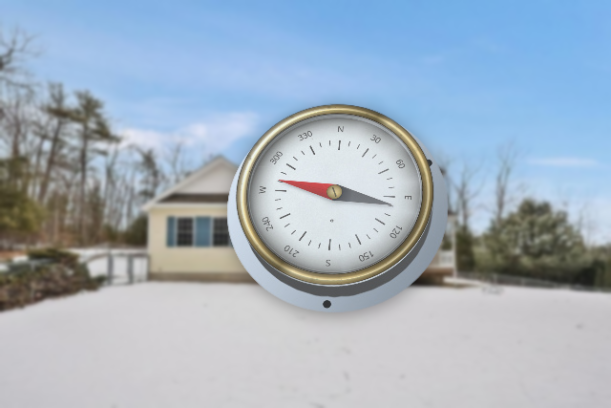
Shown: value=280 unit=°
